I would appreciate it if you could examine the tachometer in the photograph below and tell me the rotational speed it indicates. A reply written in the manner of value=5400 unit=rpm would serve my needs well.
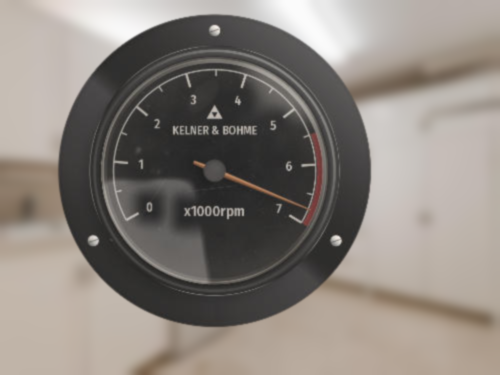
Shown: value=6750 unit=rpm
